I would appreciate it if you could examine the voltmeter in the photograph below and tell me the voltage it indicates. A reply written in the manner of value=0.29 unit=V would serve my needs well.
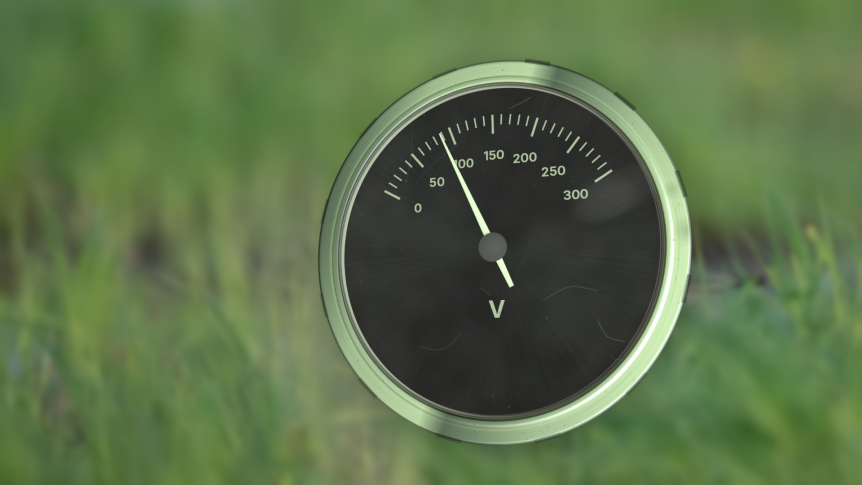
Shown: value=90 unit=V
